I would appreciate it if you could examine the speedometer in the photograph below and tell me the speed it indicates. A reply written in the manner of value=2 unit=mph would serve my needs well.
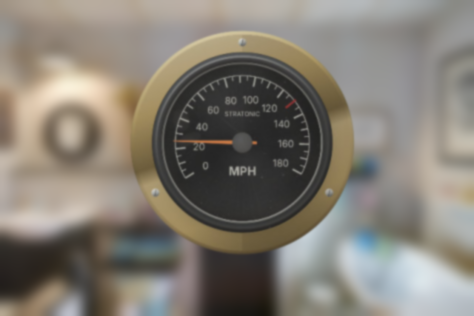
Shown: value=25 unit=mph
